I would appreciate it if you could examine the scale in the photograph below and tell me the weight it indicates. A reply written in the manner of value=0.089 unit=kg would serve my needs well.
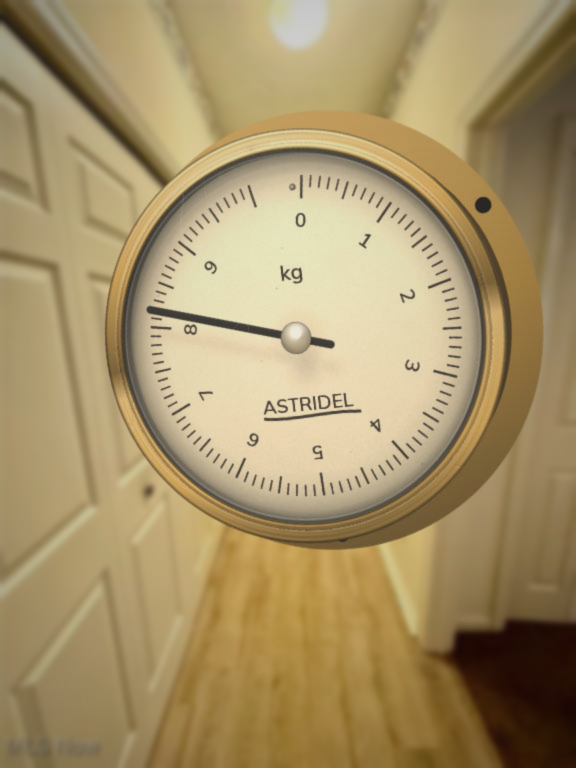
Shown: value=8.2 unit=kg
